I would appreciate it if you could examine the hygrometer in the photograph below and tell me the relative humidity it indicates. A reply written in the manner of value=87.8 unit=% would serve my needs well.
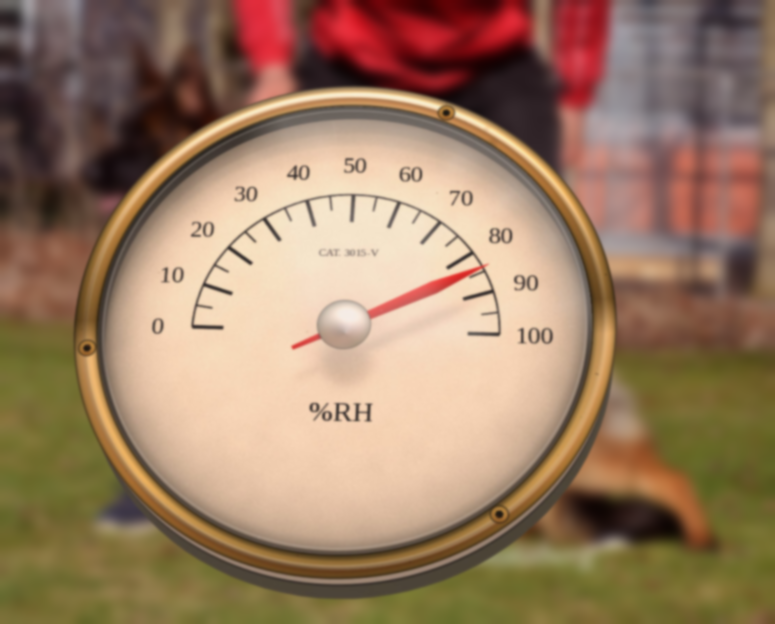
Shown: value=85 unit=%
